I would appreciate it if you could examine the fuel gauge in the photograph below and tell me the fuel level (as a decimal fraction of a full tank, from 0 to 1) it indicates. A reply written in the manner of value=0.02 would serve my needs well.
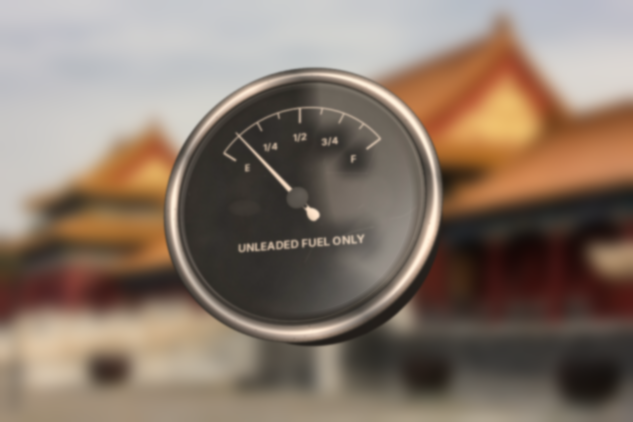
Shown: value=0.125
